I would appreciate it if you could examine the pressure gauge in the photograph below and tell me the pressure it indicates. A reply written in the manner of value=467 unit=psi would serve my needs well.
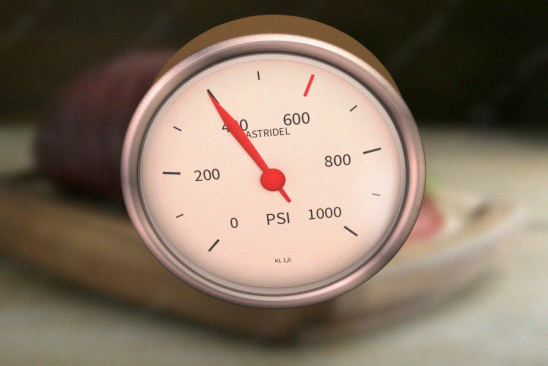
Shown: value=400 unit=psi
